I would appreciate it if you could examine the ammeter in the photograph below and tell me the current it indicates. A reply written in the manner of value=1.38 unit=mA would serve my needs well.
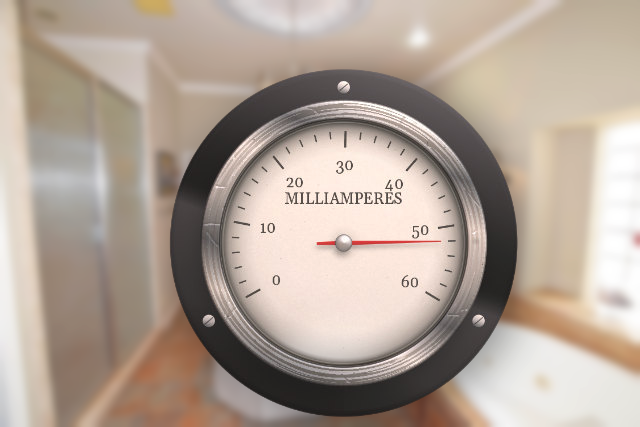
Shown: value=52 unit=mA
